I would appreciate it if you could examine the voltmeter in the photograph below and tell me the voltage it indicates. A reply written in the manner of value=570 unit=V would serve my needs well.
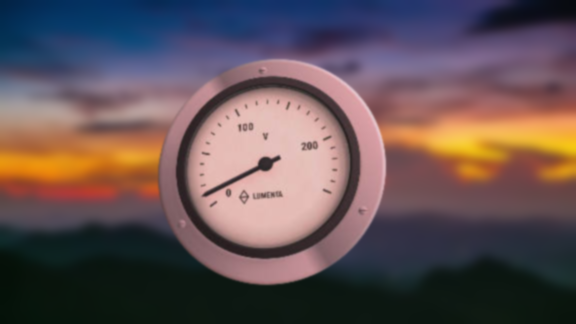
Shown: value=10 unit=V
